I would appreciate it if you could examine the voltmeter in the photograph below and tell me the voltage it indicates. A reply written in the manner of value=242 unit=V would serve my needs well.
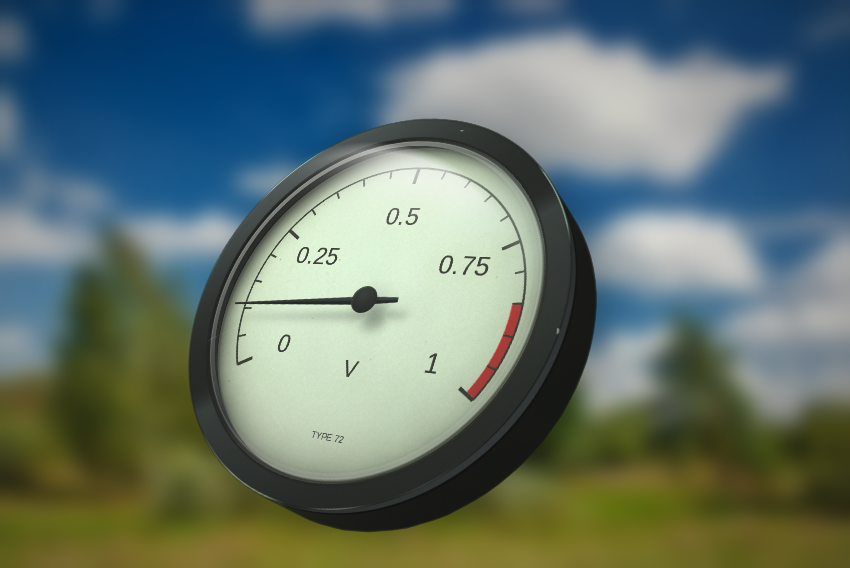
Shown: value=0.1 unit=V
